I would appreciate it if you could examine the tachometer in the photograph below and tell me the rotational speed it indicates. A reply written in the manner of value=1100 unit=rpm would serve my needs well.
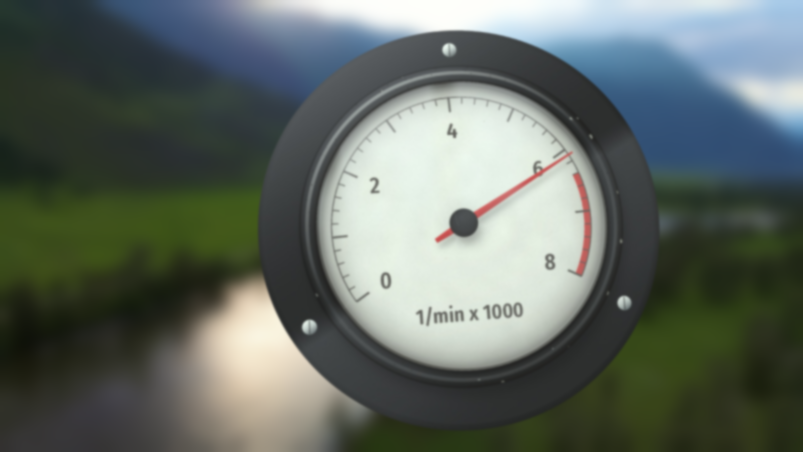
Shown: value=6100 unit=rpm
